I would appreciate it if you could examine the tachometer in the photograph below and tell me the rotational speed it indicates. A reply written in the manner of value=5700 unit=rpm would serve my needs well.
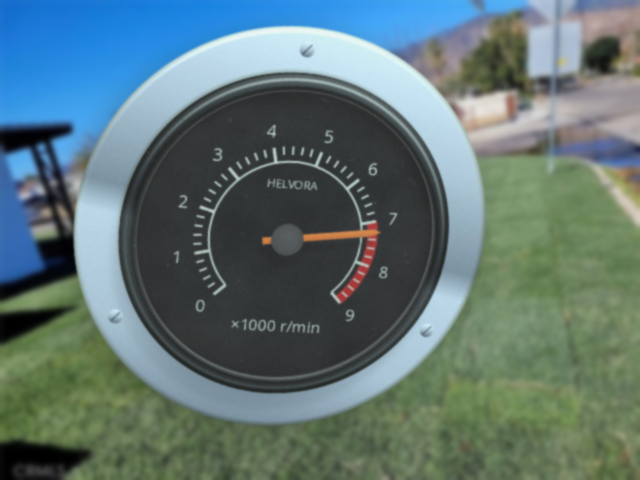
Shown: value=7200 unit=rpm
